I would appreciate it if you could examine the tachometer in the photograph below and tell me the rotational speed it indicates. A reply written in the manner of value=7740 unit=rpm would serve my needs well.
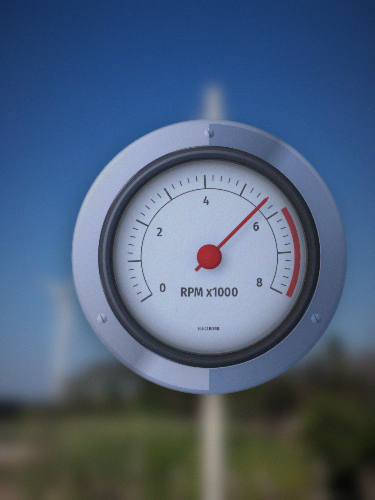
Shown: value=5600 unit=rpm
